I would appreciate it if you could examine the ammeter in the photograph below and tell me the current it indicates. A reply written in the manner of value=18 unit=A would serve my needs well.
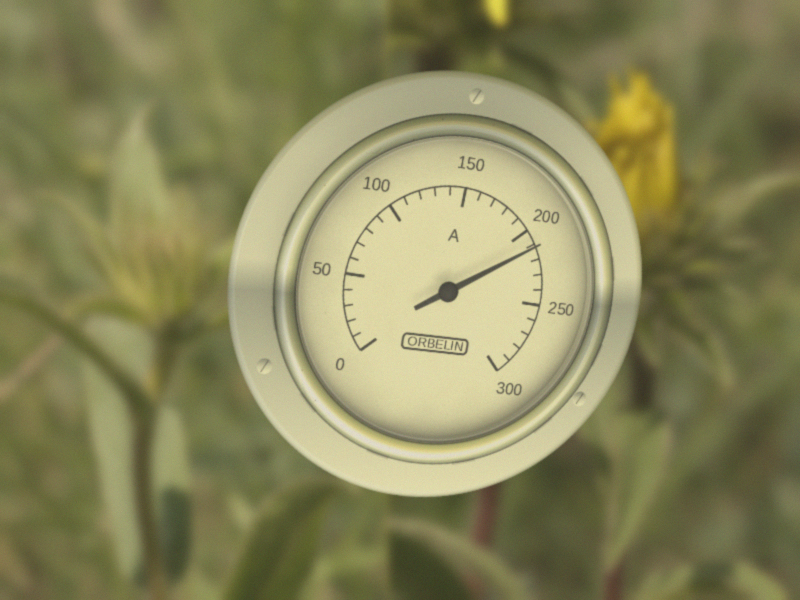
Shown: value=210 unit=A
